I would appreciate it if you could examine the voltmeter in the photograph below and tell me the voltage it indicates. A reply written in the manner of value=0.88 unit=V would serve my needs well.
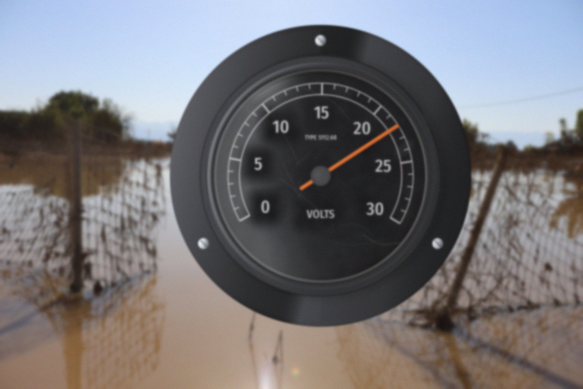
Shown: value=22 unit=V
